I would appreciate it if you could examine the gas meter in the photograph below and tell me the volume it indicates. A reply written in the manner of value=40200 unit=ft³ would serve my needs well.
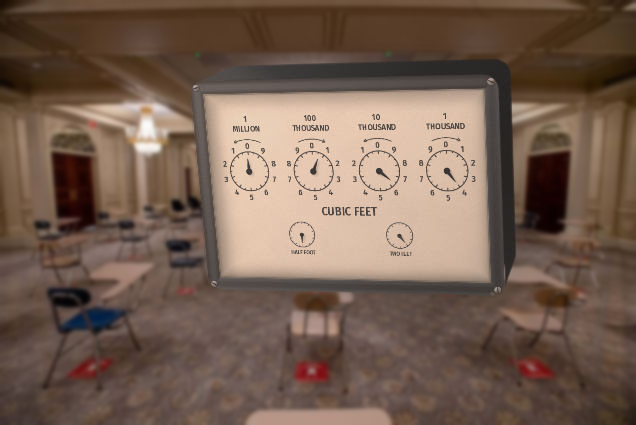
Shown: value=6400 unit=ft³
